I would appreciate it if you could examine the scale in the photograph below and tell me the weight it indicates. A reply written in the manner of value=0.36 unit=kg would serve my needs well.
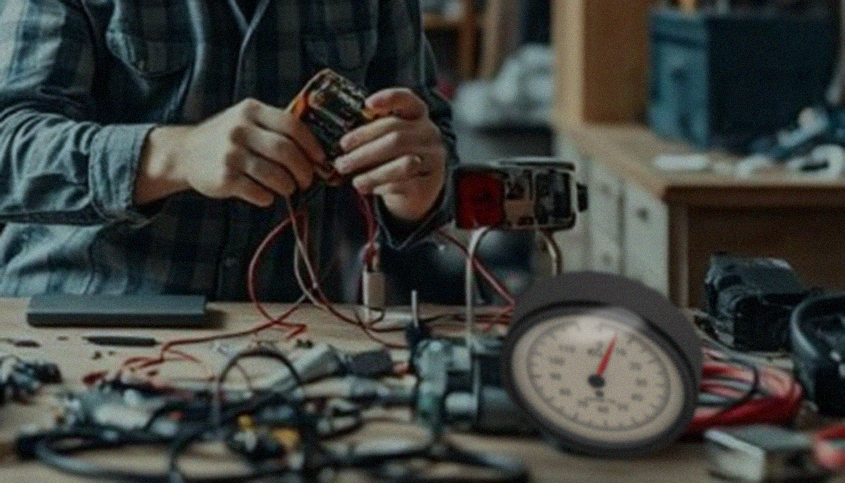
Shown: value=5 unit=kg
